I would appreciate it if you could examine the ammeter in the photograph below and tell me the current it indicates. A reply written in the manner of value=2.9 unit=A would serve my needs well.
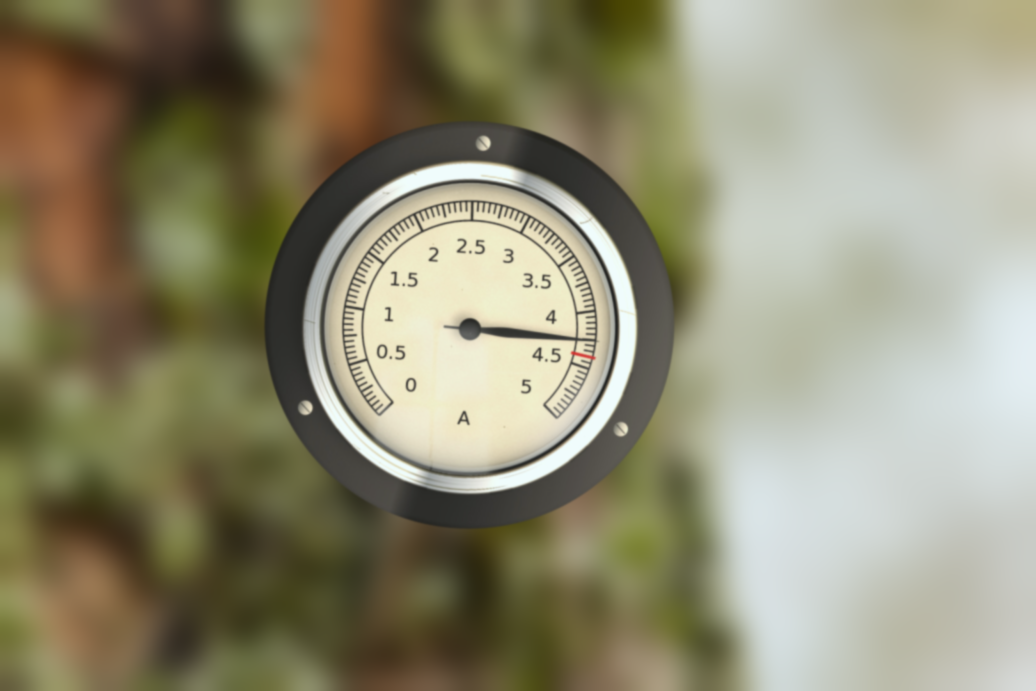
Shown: value=4.25 unit=A
